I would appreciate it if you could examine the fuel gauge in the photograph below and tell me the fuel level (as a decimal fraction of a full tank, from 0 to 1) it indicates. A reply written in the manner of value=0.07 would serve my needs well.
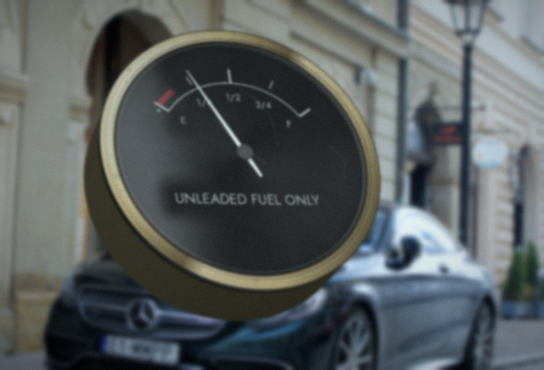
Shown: value=0.25
